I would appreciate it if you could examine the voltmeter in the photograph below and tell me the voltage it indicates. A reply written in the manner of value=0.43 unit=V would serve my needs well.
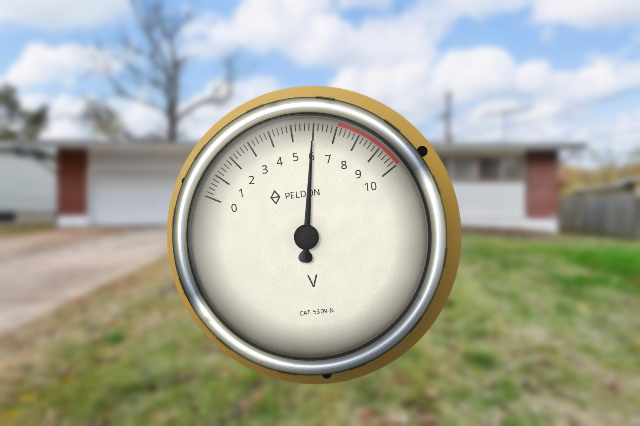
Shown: value=6 unit=V
